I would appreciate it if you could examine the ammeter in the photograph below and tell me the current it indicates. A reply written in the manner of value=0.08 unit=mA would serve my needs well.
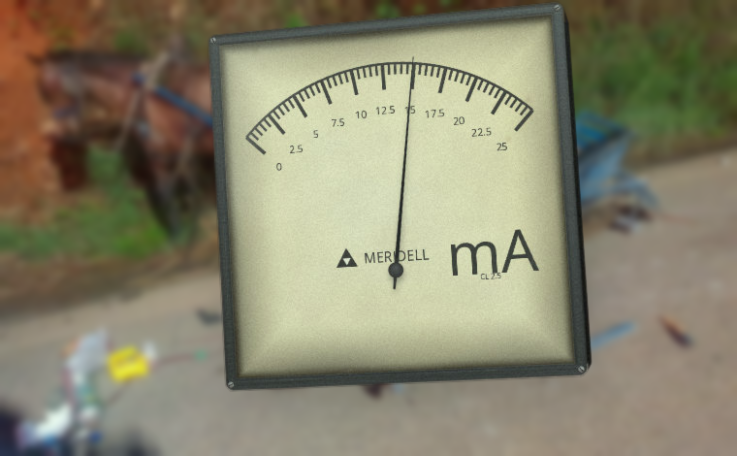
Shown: value=15 unit=mA
